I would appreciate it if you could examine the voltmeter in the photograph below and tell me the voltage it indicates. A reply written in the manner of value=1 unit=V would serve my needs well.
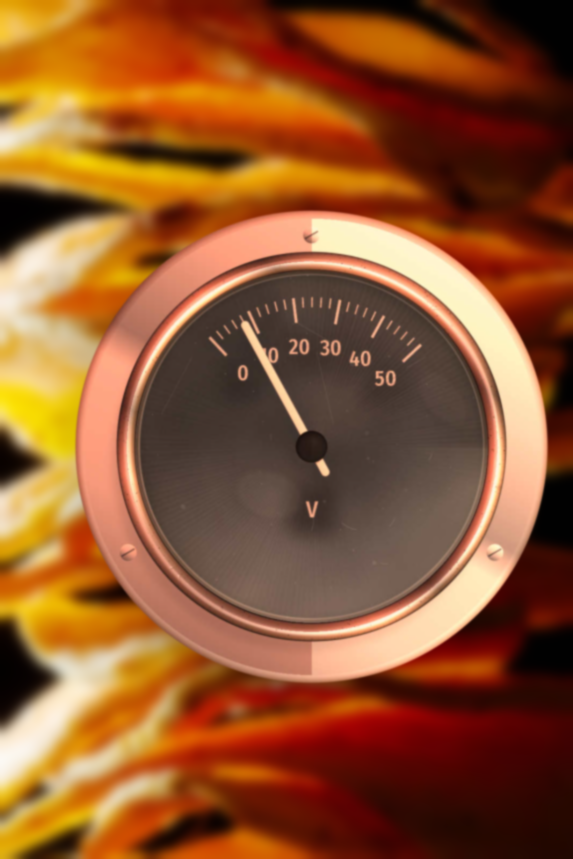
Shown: value=8 unit=V
